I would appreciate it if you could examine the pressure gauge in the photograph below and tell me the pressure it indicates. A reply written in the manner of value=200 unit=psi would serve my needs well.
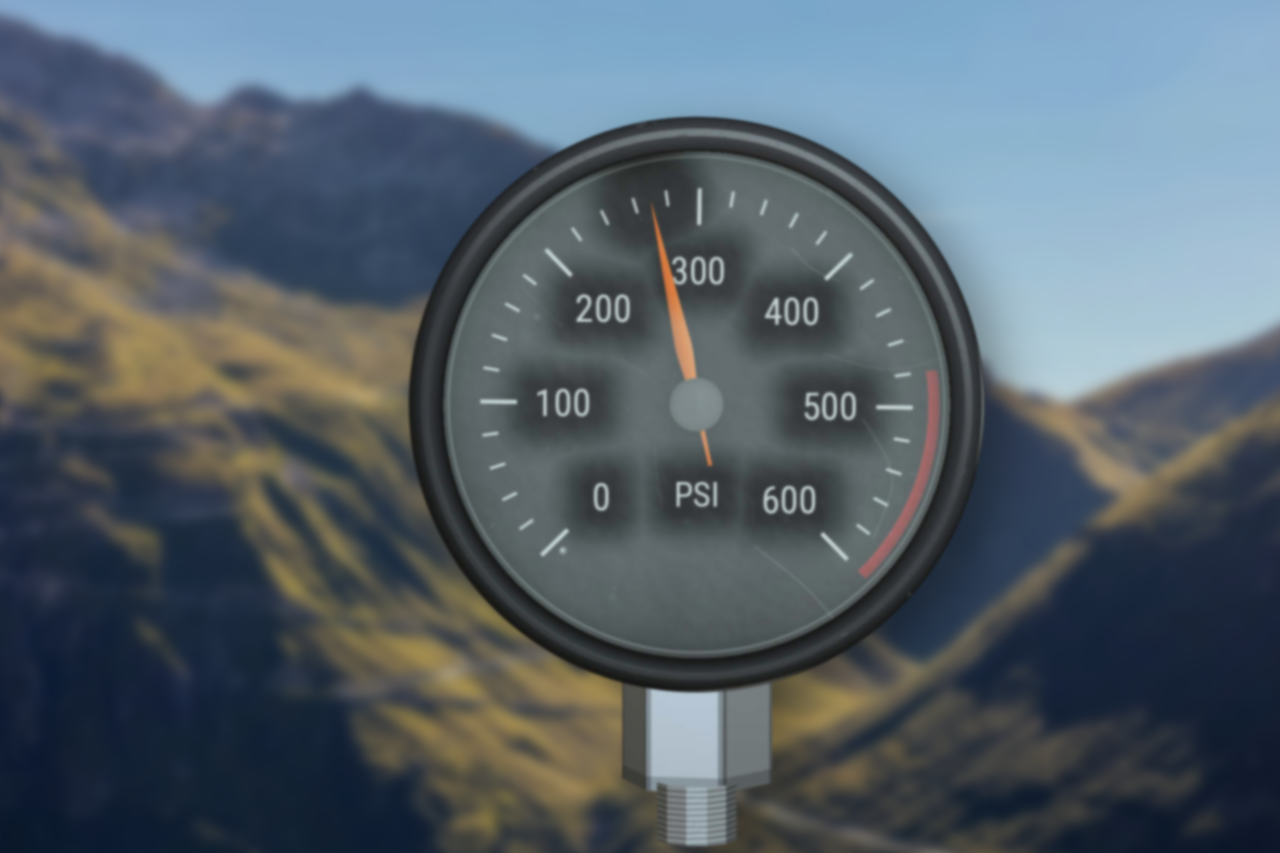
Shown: value=270 unit=psi
